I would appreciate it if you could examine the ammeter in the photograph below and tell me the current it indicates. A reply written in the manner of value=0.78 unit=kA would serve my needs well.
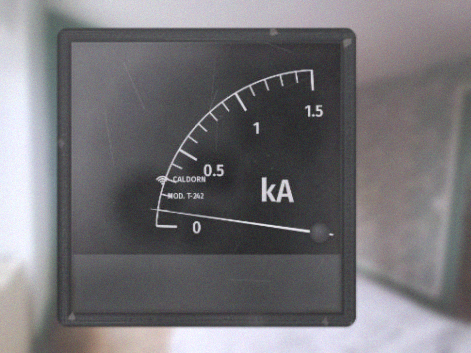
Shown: value=0.1 unit=kA
